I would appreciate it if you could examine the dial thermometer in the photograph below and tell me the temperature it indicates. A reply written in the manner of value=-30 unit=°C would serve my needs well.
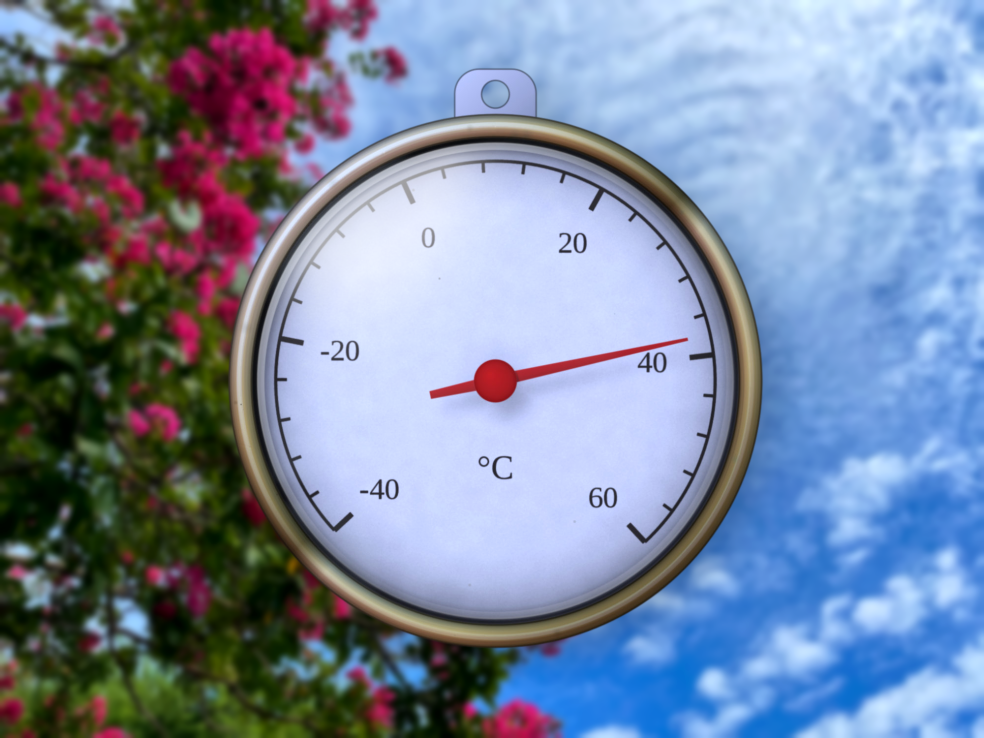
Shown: value=38 unit=°C
